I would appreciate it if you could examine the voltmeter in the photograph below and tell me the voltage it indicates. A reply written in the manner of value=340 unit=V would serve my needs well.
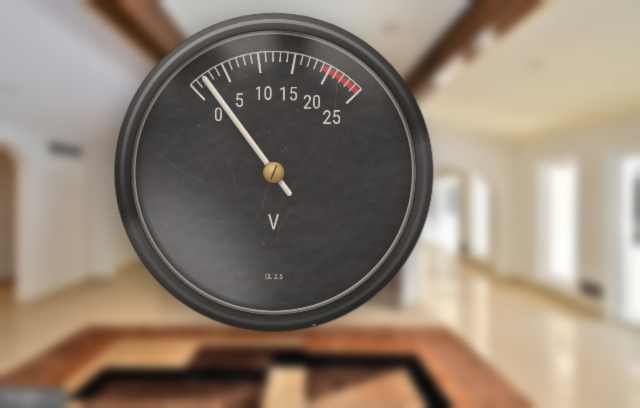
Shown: value=2 unit=V
